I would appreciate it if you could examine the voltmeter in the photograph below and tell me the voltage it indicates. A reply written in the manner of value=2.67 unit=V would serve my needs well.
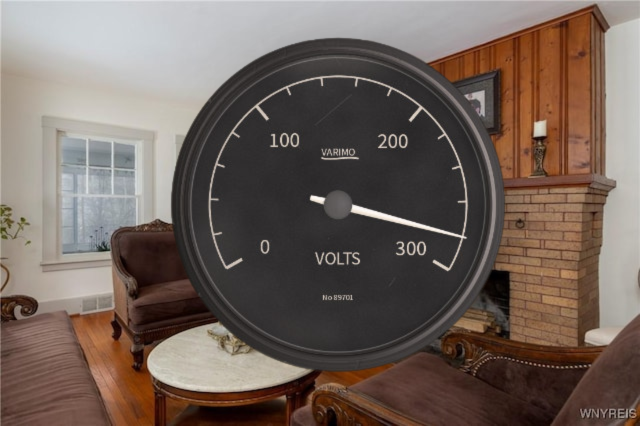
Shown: value=280 unit=V
